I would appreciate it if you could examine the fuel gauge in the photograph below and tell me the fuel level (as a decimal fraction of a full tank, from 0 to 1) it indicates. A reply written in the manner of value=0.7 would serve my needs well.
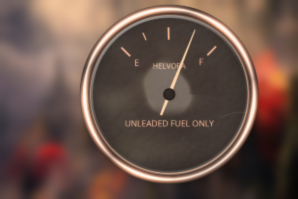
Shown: value=0.75
